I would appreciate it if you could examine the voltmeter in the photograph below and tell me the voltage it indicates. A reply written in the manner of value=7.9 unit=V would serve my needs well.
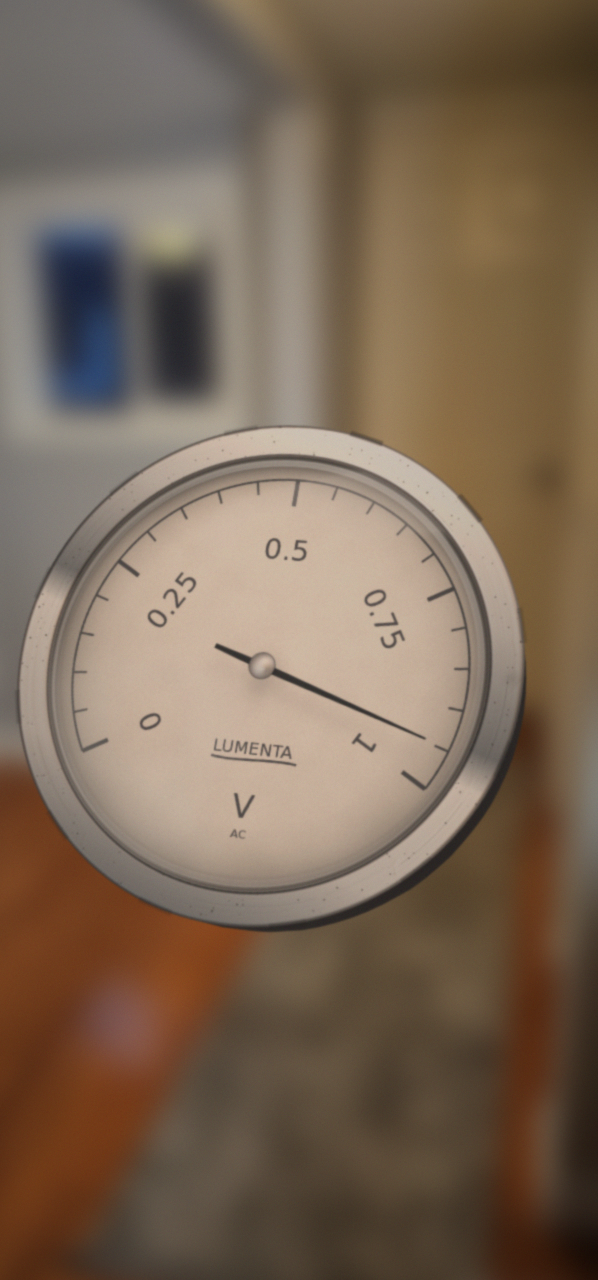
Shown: value=0.95 unit=V
